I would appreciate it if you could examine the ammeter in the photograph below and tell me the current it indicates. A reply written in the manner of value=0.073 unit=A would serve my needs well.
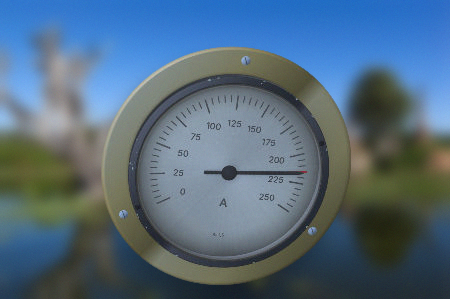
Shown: value=215 unit=A
